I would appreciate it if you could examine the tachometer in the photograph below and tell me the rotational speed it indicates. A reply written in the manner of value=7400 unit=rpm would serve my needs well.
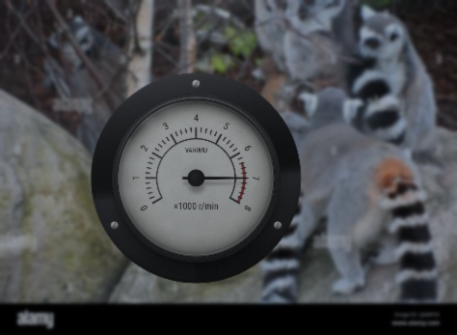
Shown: value=7000 unit=rpm
